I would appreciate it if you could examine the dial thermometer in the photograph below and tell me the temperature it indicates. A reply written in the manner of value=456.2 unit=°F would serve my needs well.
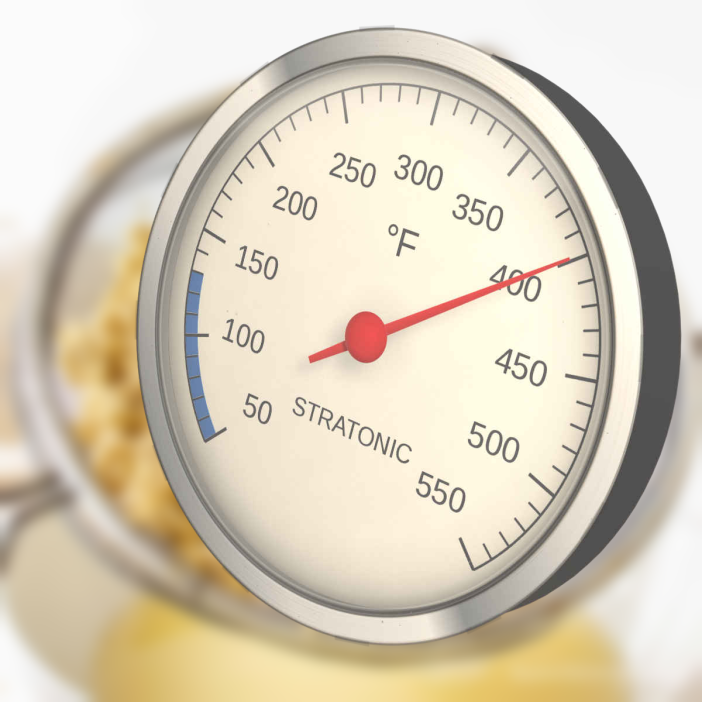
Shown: value=400 unit=°F
